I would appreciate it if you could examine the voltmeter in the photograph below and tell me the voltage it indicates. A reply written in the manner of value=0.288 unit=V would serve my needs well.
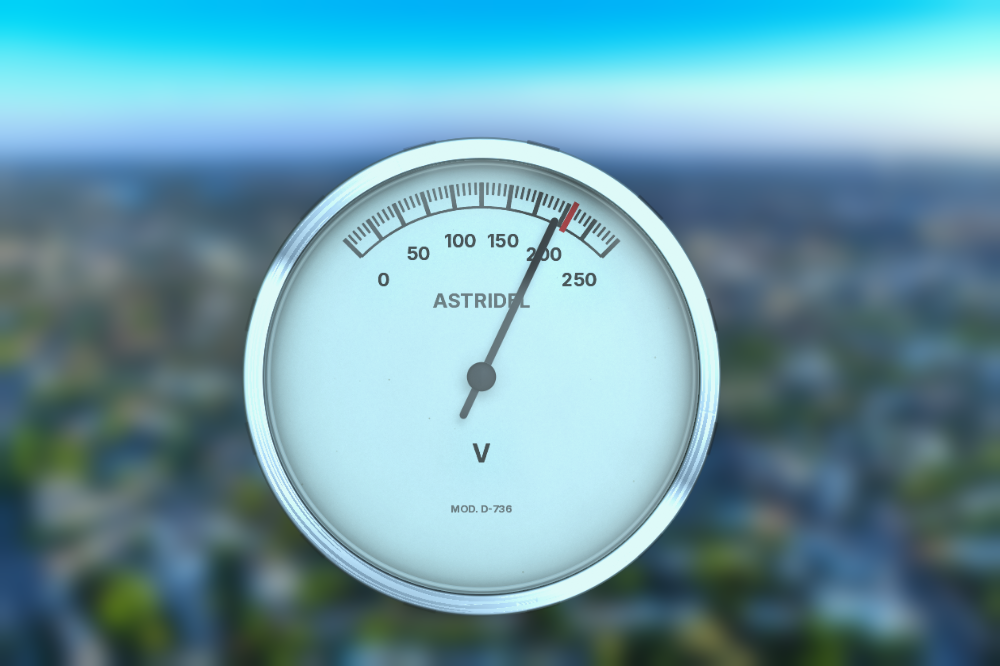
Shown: value=195 unit=V
